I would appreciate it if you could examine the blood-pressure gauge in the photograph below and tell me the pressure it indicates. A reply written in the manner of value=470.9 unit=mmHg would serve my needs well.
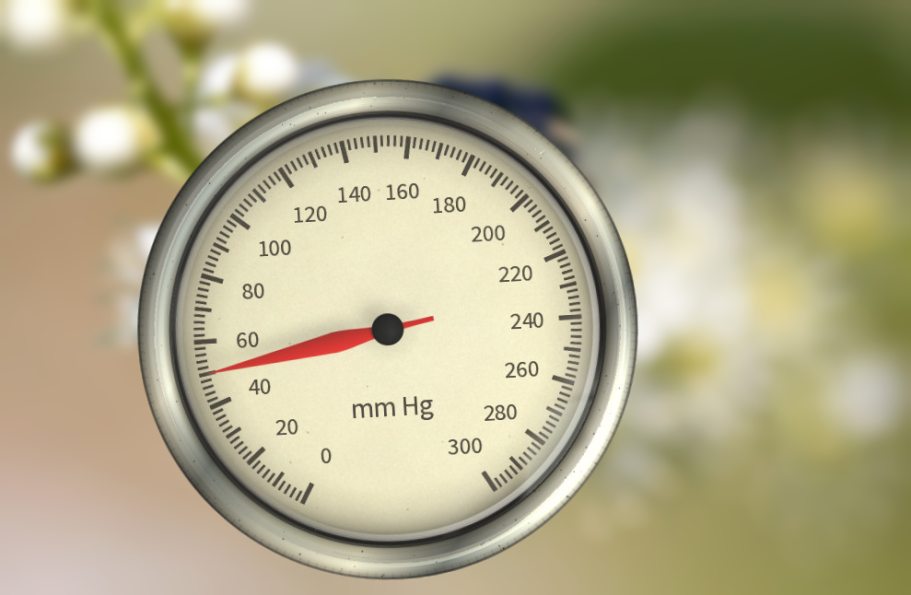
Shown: value=50 unit=mmHg
